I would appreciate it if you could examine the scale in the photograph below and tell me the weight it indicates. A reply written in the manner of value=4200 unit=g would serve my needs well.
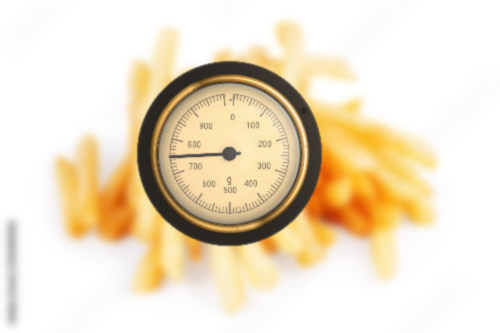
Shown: value=750 unit=g
